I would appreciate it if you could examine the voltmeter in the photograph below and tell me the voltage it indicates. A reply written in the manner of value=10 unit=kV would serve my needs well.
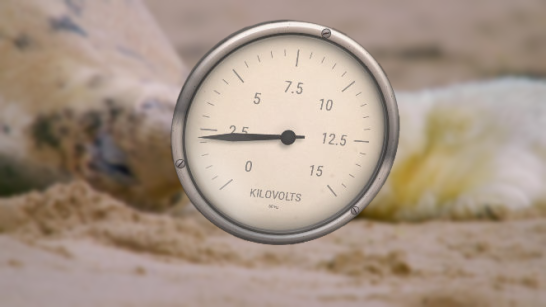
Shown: value=2.25 unit=kV
